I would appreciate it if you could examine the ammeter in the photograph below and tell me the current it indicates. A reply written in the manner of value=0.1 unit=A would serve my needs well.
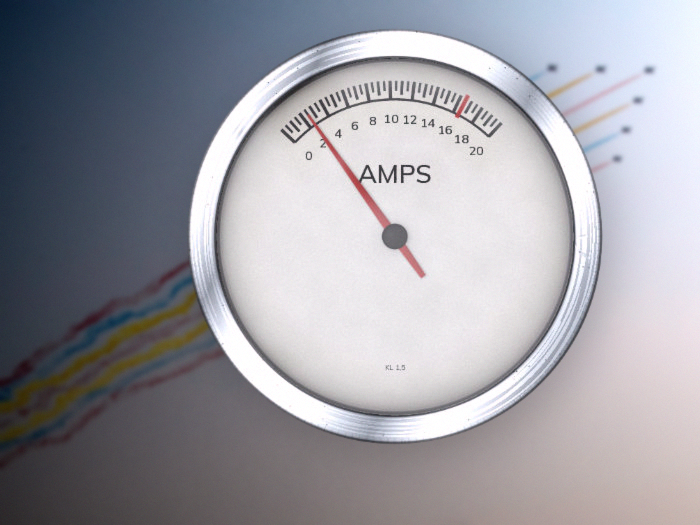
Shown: value=2.5 unit=A
